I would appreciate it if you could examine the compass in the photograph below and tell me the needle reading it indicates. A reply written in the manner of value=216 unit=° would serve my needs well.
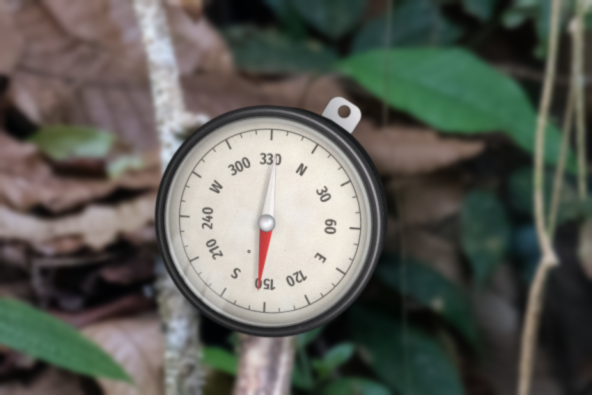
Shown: value=155 unit=°
